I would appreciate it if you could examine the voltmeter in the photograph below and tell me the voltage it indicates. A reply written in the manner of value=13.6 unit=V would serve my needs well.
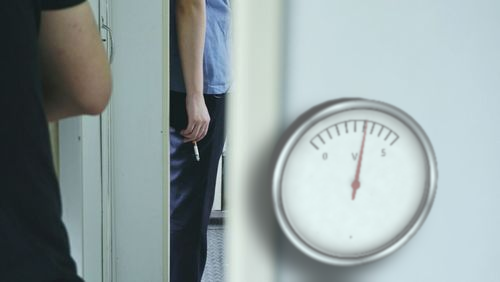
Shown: value=3 unit=V
